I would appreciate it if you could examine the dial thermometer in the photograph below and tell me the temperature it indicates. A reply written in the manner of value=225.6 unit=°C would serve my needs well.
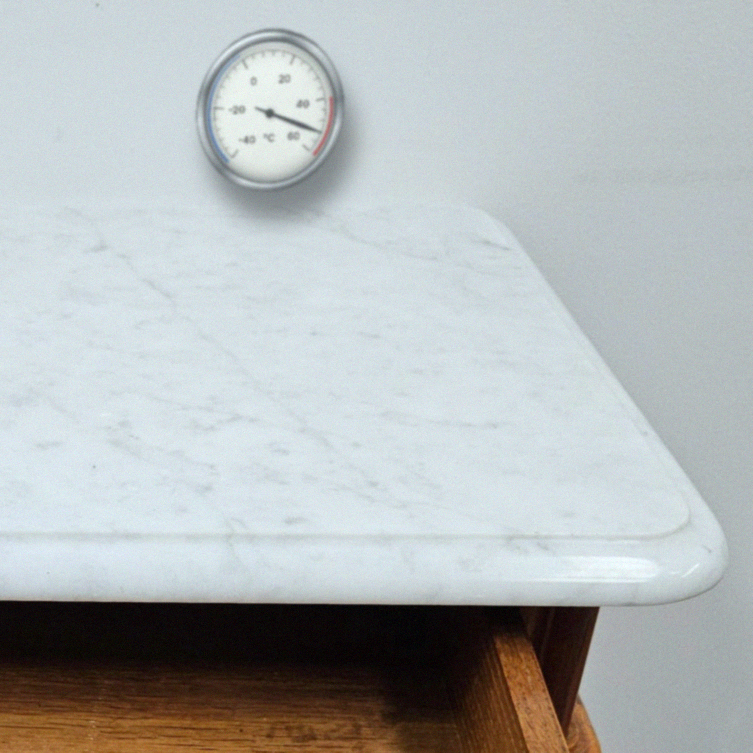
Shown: value=52 unit=°C
